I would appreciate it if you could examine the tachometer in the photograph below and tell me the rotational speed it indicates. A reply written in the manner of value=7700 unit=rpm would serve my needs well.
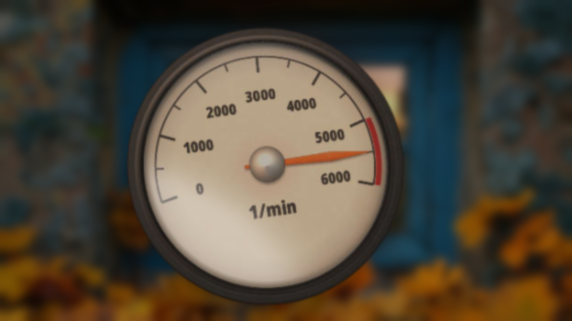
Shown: value=5500 unit=rpm
